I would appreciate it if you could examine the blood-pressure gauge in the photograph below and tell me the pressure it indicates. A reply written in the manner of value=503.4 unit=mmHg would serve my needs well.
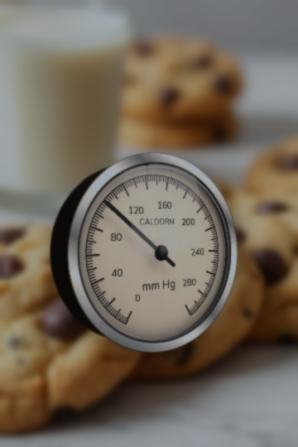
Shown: value=100 unit=mmHg
